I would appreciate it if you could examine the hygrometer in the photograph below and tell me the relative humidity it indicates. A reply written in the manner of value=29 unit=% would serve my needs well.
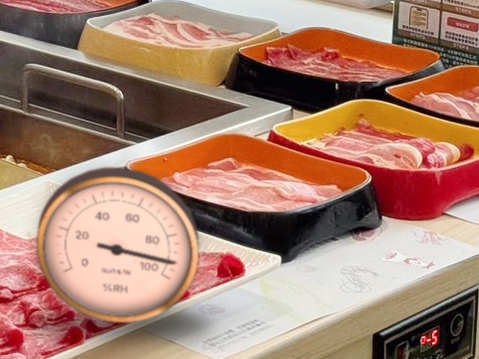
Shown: value=92 unit=%
